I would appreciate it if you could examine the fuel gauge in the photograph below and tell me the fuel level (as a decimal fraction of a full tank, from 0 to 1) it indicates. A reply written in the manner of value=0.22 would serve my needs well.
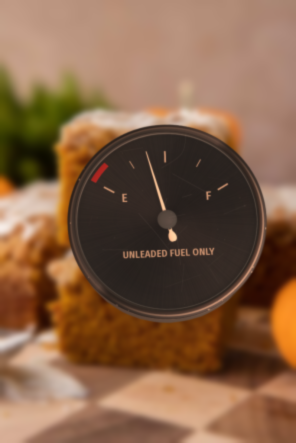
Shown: value=0.375
